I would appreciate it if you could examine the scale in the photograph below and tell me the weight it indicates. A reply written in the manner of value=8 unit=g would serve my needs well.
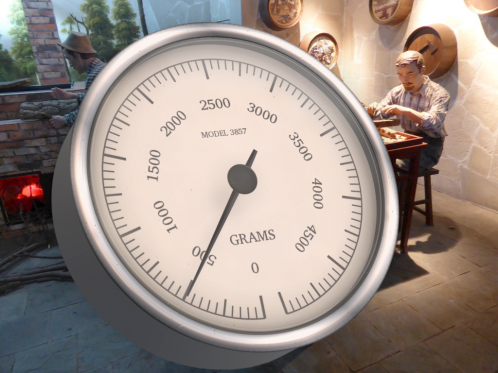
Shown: value=500 unit=g
